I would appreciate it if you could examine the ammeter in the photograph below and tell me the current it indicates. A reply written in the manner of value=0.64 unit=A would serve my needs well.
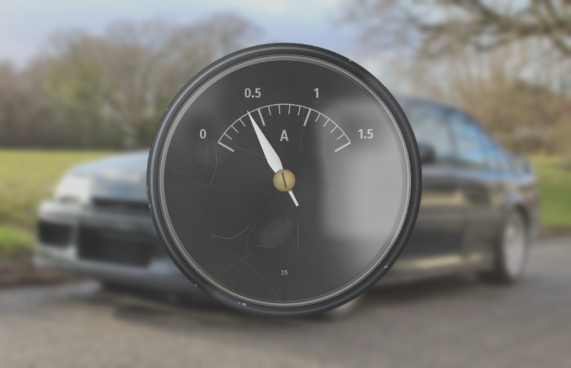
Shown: value=0.4 unit=A
